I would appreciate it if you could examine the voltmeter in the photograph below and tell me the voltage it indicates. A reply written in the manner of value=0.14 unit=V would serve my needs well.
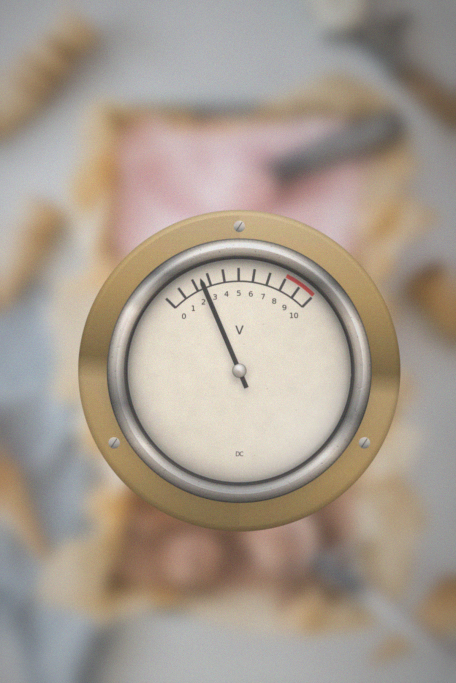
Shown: value=2.5 unit=V
